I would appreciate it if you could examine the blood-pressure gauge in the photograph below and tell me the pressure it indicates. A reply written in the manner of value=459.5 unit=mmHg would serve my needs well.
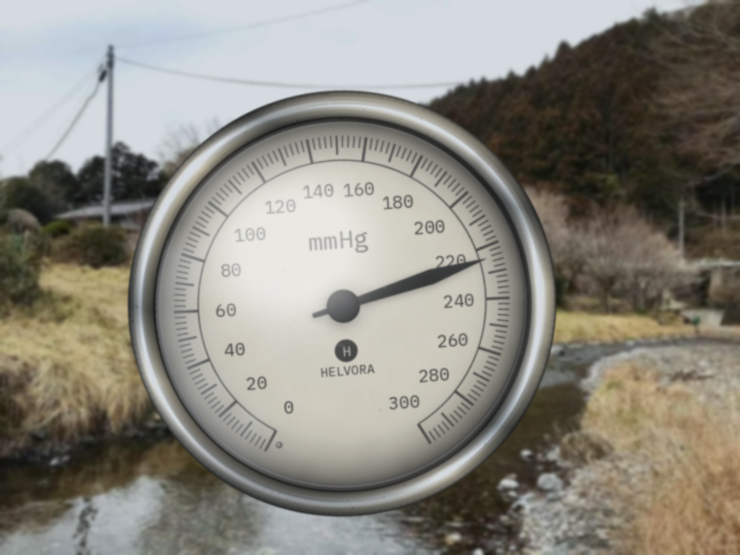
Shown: value=224 unit=mmHg
